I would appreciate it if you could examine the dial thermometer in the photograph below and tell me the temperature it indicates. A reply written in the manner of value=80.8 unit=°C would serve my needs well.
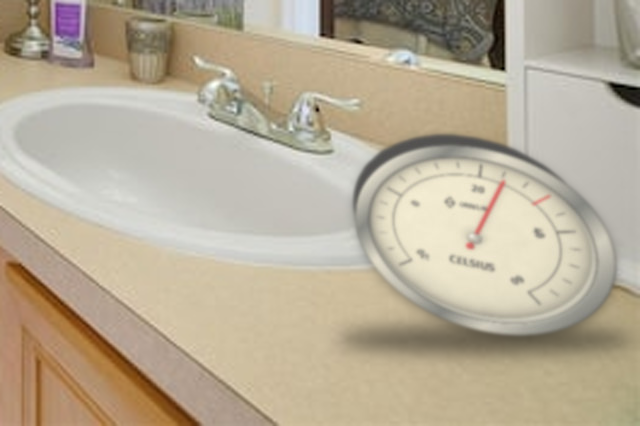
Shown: value=24 unit=°C
